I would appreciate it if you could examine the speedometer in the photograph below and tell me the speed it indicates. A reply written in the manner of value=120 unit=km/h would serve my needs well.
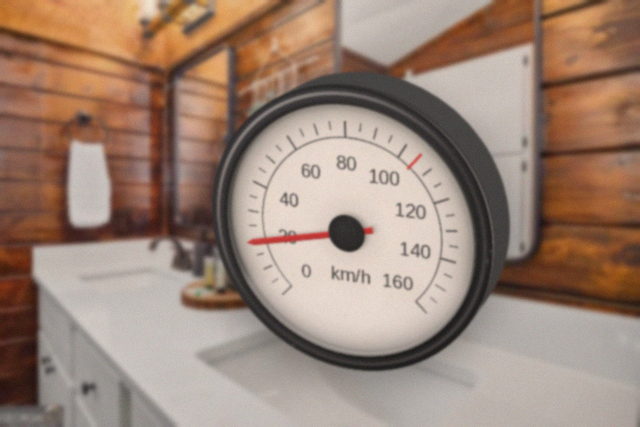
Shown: value=20 unit=km/h
